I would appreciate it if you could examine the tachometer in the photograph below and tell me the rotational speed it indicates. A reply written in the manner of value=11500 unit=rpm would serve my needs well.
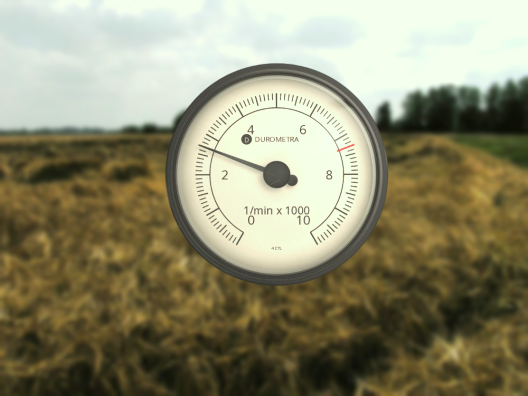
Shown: value=2700 unit=rpm
